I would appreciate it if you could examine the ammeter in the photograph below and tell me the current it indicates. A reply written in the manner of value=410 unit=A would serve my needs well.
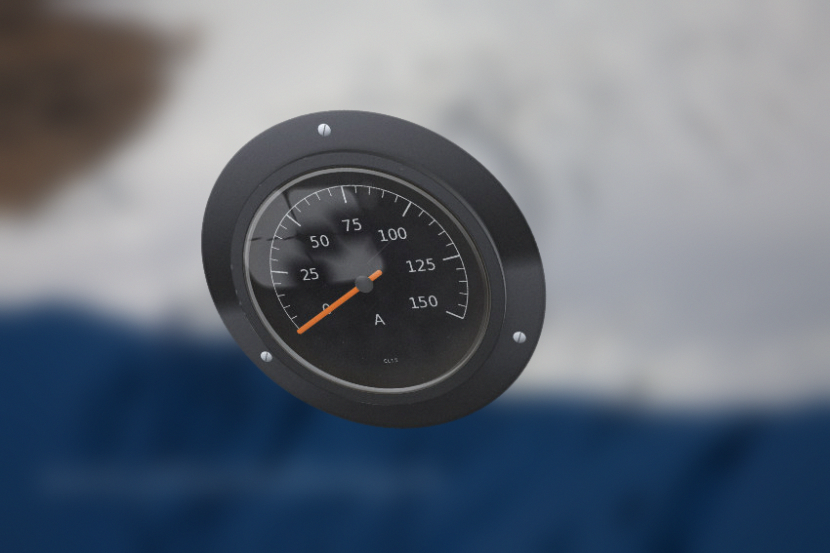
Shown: value=0 unit=A
